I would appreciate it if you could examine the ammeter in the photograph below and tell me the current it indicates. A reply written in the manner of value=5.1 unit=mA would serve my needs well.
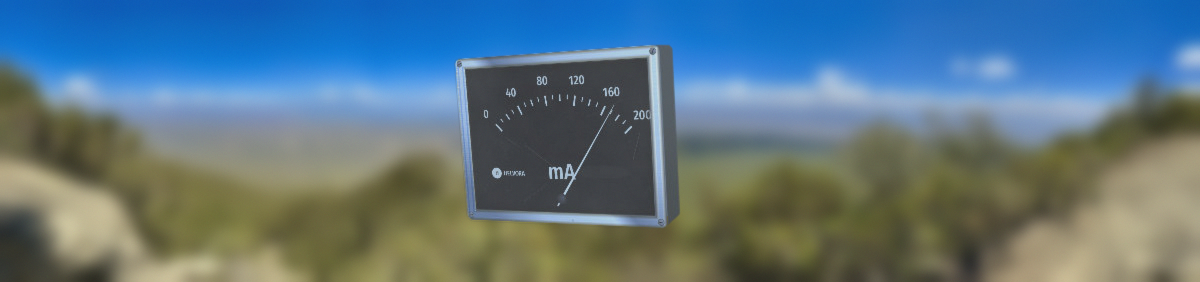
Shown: value=170 unit=mA
